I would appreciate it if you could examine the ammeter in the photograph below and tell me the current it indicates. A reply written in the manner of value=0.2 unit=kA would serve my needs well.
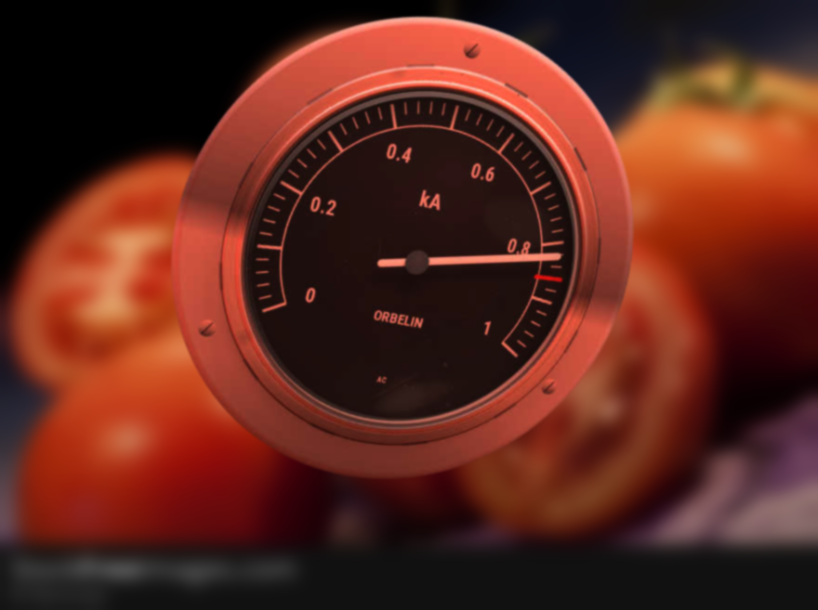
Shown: value=0.82 unit=kA
